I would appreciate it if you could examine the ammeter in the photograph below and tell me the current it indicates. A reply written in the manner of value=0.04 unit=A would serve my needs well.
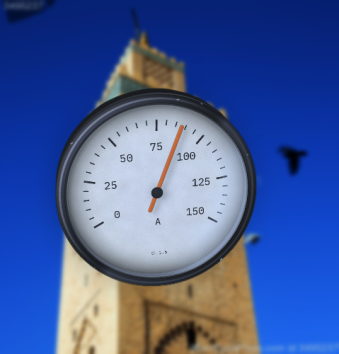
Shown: value=87.5 unit=A
